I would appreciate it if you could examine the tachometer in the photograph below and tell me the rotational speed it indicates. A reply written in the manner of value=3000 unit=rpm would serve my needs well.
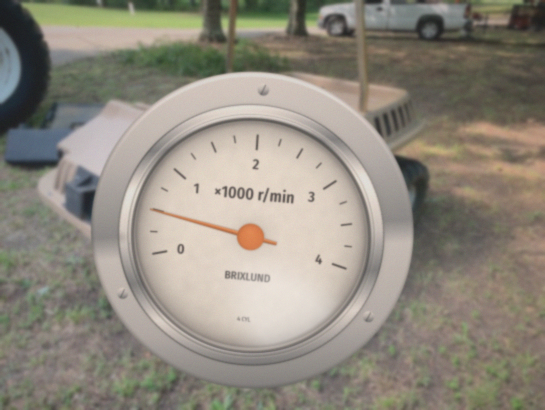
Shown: value=500 unit=rpm
